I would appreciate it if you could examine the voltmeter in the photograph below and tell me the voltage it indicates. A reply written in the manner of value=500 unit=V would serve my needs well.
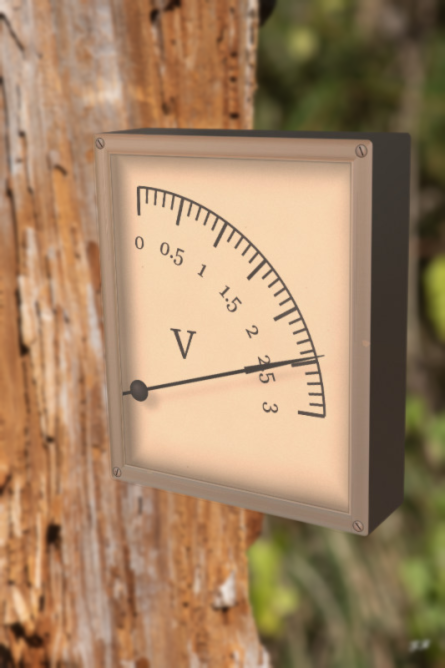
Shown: value=2.45 unit=V
